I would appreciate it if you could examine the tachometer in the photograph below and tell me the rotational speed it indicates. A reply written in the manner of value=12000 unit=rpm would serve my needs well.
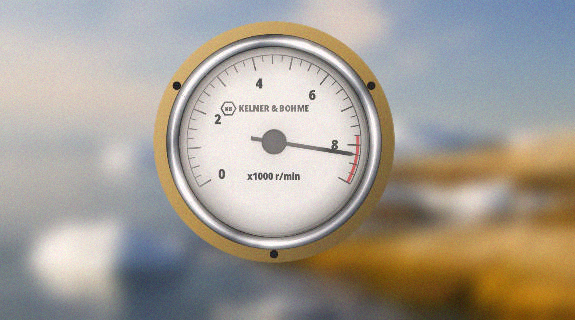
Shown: value=8250 unit=rpm
